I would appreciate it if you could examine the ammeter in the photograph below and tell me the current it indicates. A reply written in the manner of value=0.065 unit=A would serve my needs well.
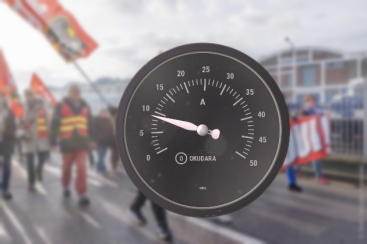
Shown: value=9 unit=A
